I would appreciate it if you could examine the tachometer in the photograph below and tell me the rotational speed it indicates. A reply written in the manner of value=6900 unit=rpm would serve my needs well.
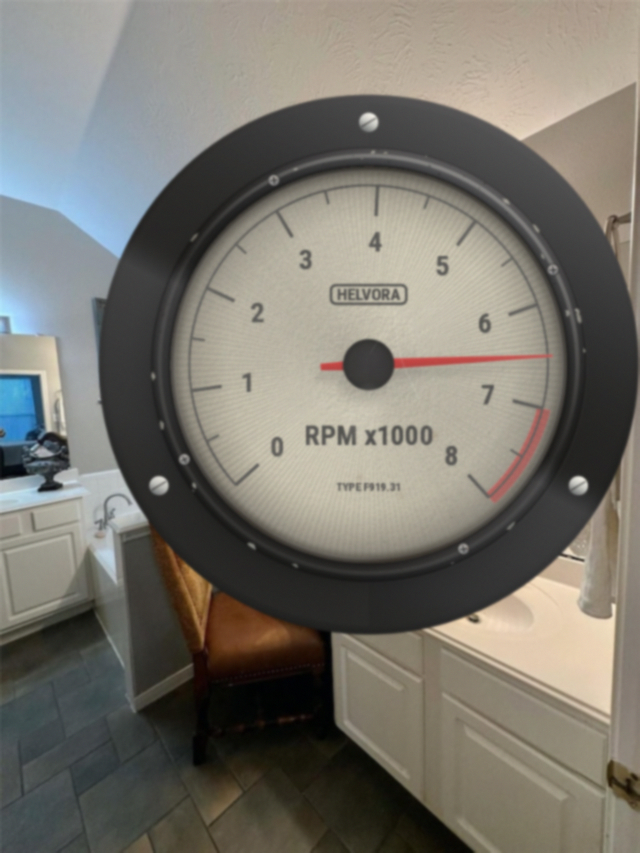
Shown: value=6500 unit=rpm
